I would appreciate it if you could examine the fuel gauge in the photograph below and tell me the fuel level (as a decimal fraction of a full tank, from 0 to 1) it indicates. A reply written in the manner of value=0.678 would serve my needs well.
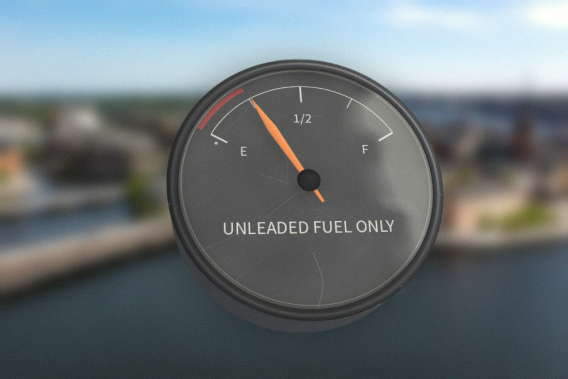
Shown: value=0.25
